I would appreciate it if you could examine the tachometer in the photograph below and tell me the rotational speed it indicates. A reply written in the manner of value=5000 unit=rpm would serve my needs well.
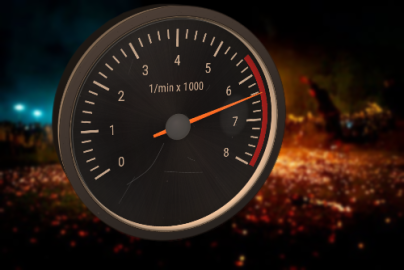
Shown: value=6400 unit=rpm
